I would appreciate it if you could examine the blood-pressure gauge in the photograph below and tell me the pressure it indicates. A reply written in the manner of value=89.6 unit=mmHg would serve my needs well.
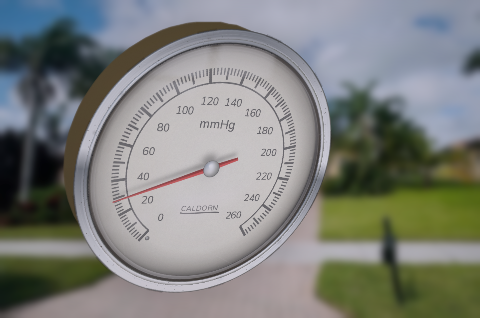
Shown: value=30 unit=mmHg
